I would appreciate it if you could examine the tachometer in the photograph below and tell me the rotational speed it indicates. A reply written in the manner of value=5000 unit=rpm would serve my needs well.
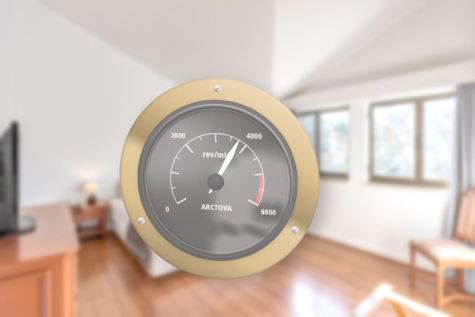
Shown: value=3750 unit=rpm
